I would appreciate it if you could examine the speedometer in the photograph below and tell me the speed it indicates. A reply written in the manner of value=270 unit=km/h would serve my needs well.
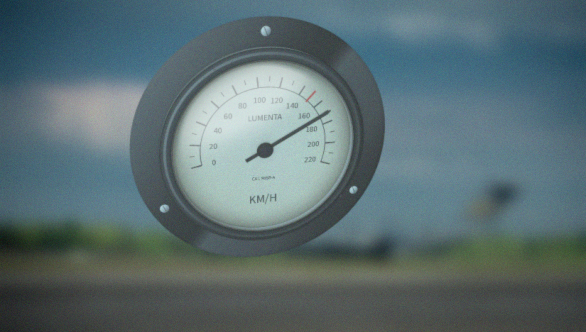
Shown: value=170 unit=km/h
